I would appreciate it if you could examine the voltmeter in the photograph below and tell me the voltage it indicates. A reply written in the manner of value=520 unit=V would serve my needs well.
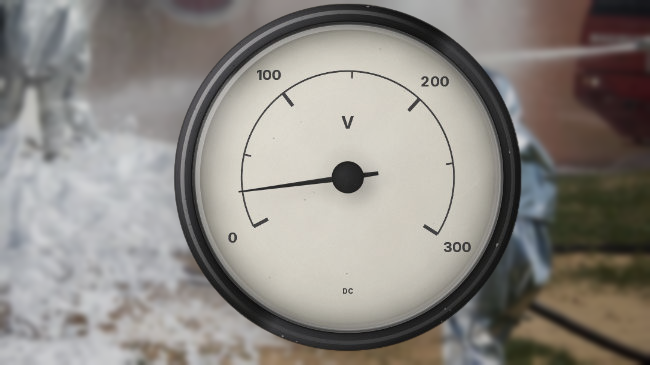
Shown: value=25 unit=V
